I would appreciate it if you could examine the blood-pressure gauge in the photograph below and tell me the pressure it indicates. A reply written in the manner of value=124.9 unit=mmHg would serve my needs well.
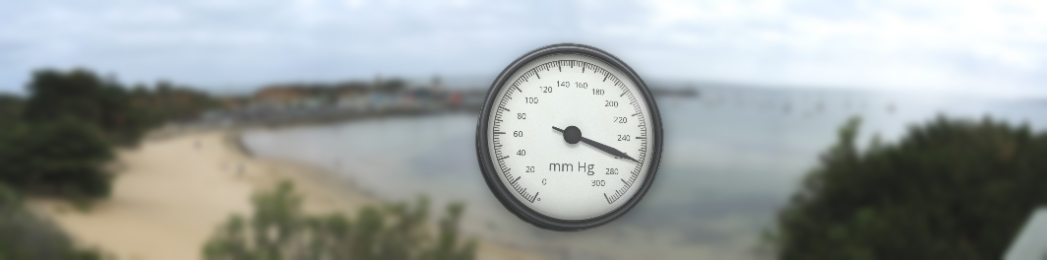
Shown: value=260 unit=mmHg
